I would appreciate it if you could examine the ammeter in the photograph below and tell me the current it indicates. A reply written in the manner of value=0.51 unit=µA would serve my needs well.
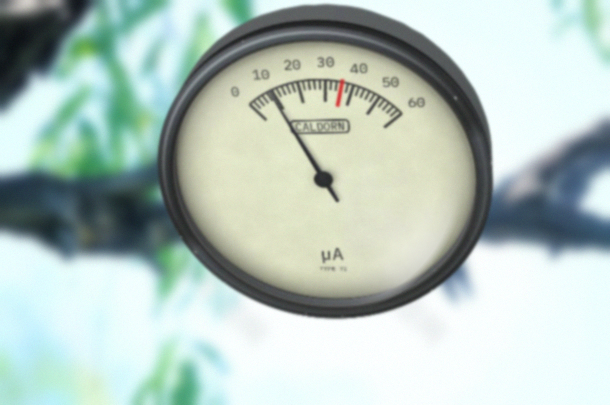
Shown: value=10 unit=µA
